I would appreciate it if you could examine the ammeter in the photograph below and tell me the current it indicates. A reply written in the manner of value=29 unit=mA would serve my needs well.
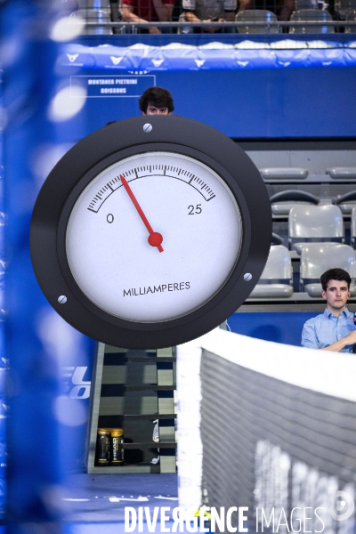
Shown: value=7.5 unit=mA
